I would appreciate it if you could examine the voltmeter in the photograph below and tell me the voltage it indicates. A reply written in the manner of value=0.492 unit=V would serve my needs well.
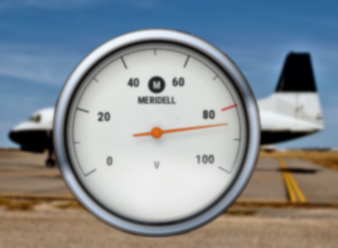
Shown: value=85 unit=V
